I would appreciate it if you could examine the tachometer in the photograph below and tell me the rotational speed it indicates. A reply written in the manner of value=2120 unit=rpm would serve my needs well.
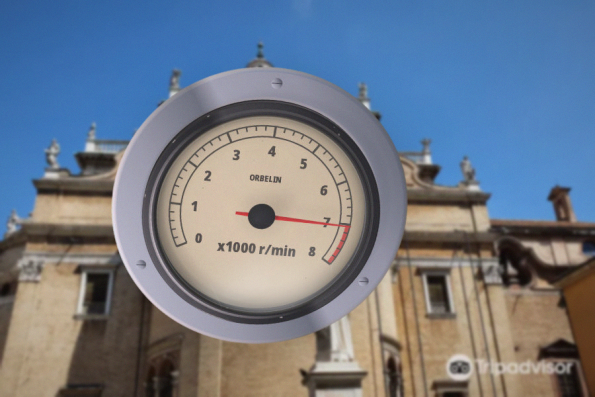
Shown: value=7000 unit=rpm
